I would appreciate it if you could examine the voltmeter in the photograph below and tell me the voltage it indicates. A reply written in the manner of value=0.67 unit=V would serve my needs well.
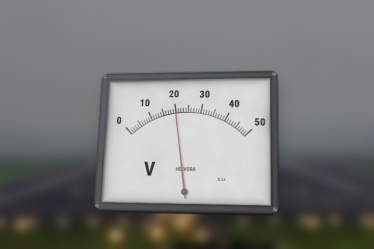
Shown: value=20 unit=V
